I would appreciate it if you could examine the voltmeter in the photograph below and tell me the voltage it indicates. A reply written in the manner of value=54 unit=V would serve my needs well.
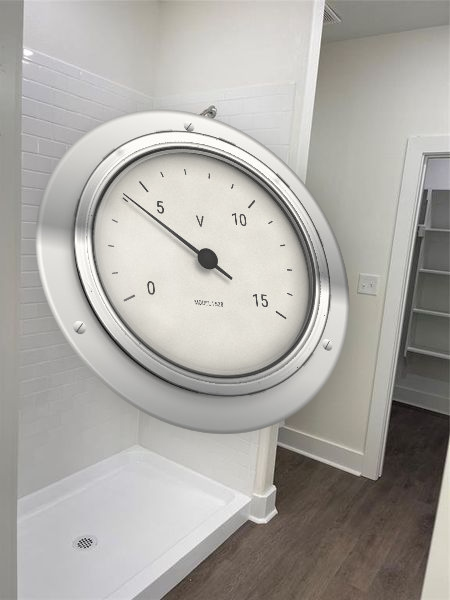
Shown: value=4 unit=V
